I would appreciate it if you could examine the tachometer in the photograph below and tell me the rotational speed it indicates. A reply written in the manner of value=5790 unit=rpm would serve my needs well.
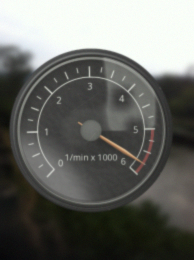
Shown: value=5750 unit=rpm
